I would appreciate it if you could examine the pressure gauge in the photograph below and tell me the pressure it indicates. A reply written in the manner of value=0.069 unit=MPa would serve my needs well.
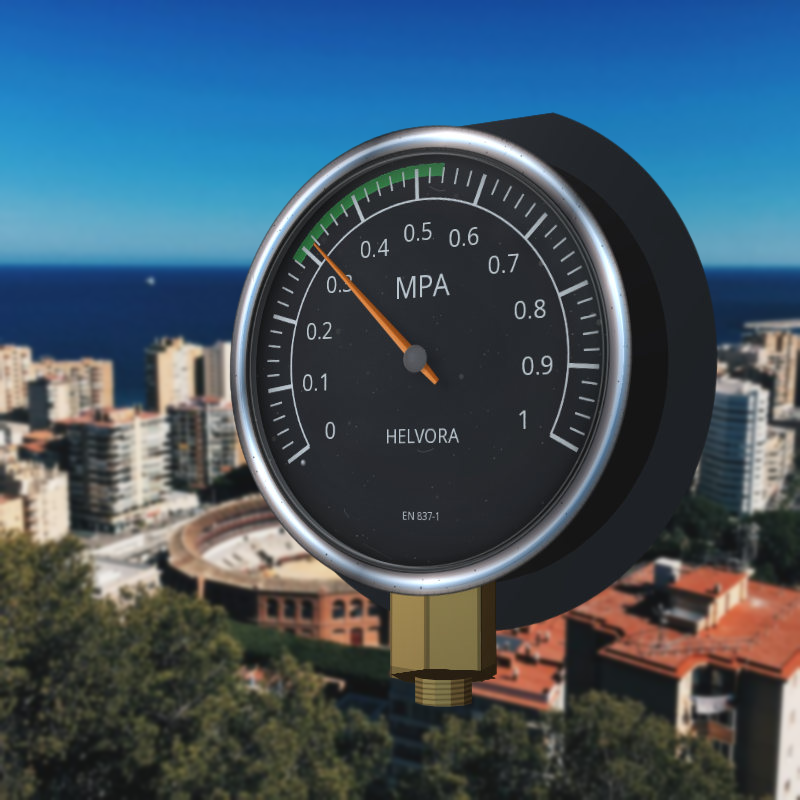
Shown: value=0.32 unit=MPa
